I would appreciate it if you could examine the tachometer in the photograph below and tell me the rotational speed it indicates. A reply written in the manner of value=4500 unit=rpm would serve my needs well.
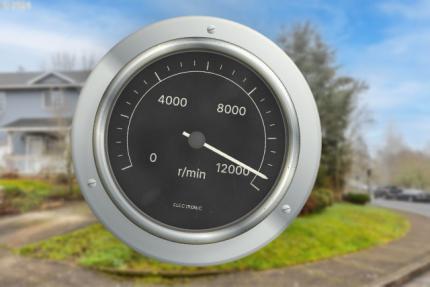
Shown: value=11500 unit=rpm
